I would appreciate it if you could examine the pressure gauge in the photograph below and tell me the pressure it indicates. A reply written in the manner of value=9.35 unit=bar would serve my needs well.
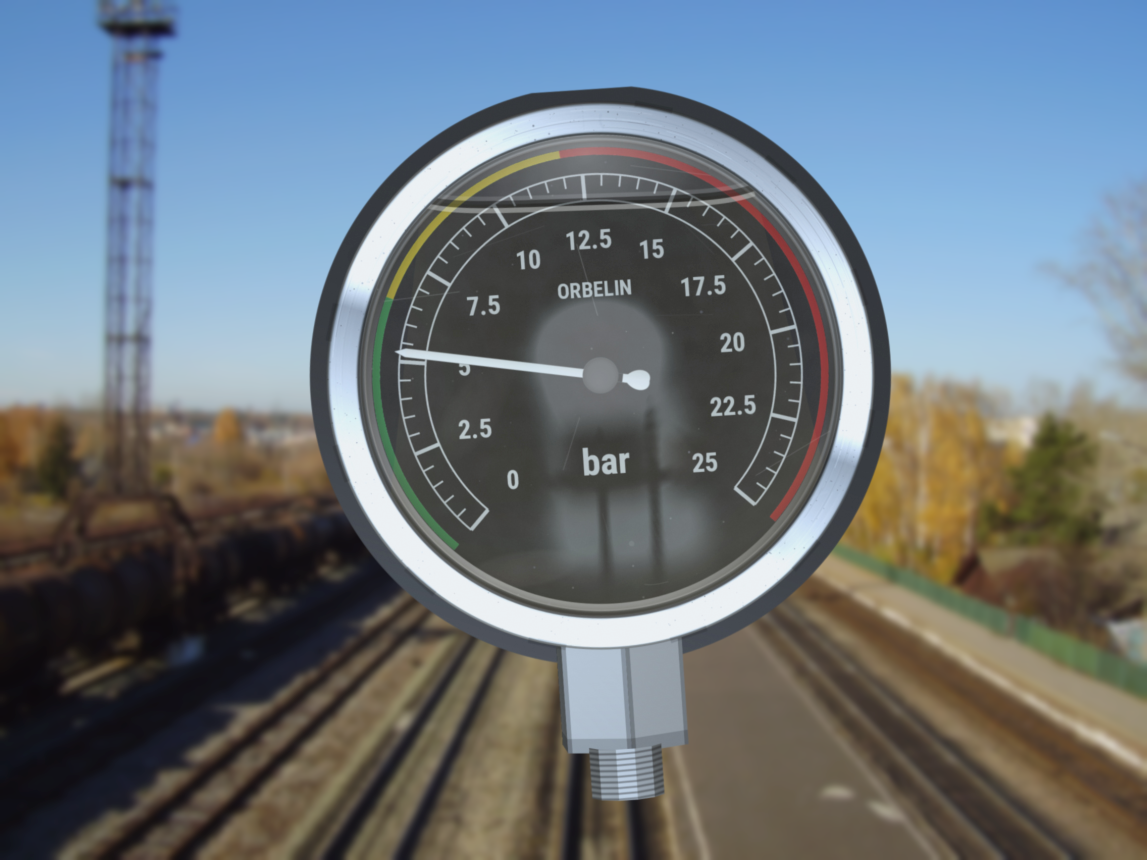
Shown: value=5.25 unit=bar
